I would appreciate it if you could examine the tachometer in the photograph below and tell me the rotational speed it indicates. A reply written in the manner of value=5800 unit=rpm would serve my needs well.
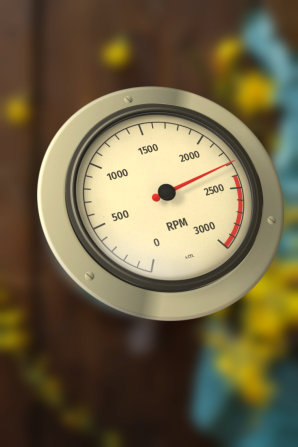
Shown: value=2300 unit=rpm
